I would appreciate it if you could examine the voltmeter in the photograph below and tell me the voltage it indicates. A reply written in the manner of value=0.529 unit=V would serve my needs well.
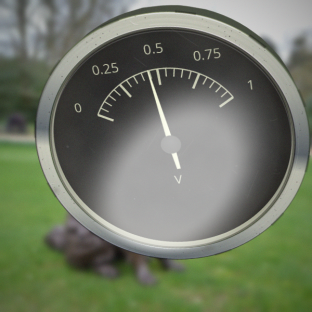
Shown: value=0.45 unit=V
